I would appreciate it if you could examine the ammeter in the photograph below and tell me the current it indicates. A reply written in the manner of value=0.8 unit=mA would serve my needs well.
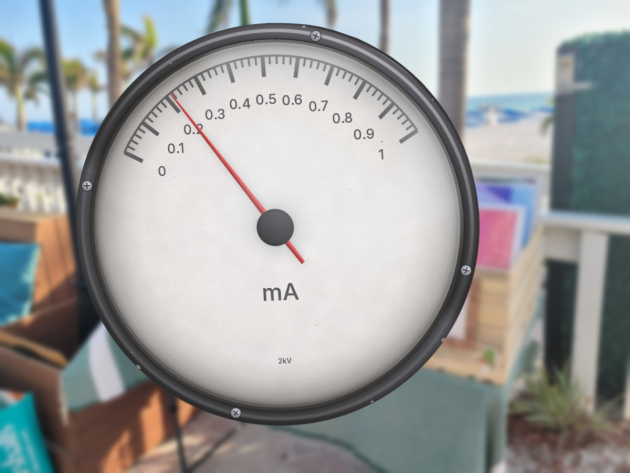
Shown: value=0.22 unit=mA
